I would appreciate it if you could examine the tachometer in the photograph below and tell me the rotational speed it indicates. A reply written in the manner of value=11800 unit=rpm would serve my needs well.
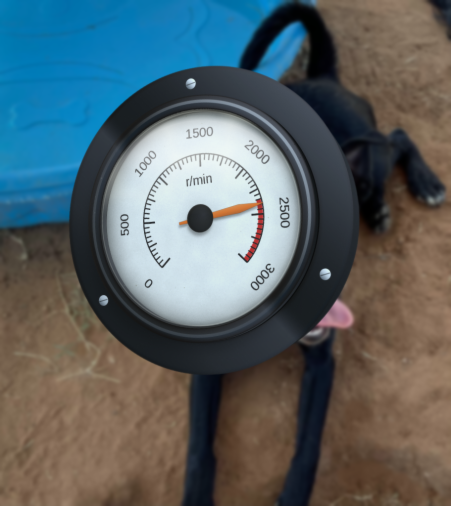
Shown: value=2400 unit=rpm
